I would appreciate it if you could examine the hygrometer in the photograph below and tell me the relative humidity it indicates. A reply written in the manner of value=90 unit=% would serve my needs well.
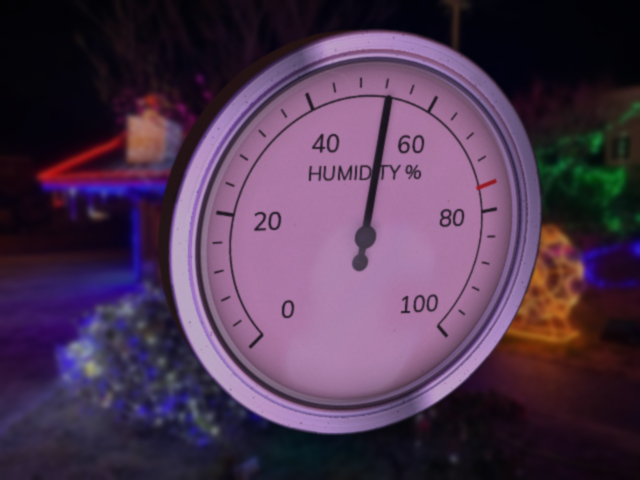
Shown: value=52 unit=%
